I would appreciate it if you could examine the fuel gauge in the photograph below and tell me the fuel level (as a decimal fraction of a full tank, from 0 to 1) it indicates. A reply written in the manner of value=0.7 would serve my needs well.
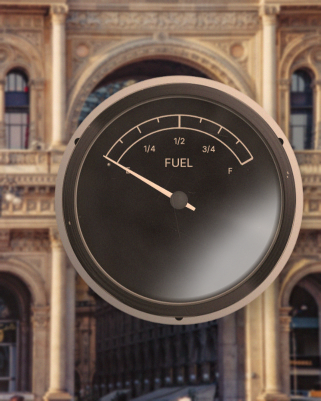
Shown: value=0
